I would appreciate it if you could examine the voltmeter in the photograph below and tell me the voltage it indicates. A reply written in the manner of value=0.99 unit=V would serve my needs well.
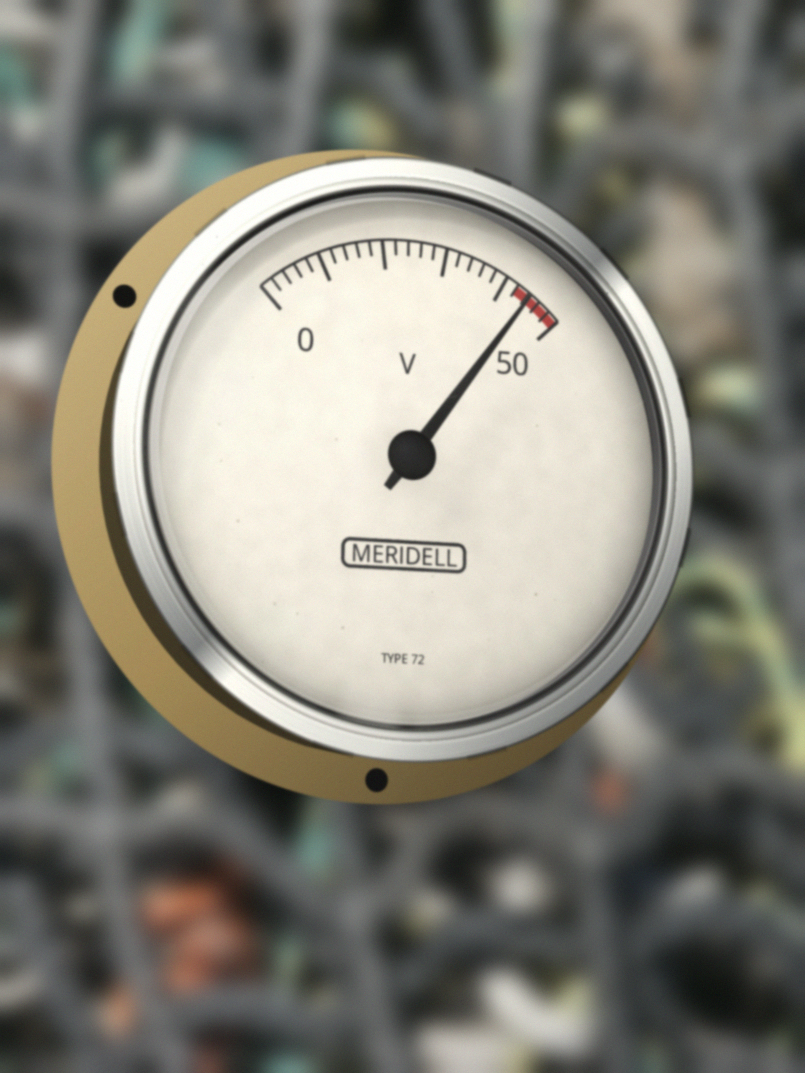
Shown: value=44 unit=V
